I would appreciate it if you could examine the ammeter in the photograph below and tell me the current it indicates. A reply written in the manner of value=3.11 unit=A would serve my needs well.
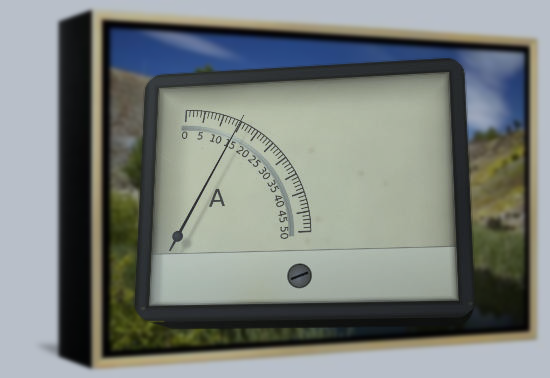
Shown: value=15 unit=A
